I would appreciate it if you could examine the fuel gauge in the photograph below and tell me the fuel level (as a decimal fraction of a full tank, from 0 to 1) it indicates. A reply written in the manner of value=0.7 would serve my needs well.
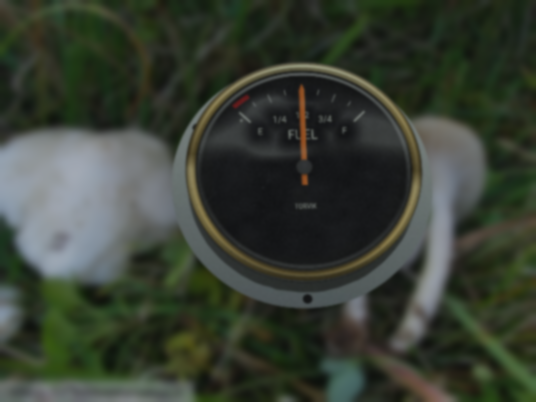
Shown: value=0.5
